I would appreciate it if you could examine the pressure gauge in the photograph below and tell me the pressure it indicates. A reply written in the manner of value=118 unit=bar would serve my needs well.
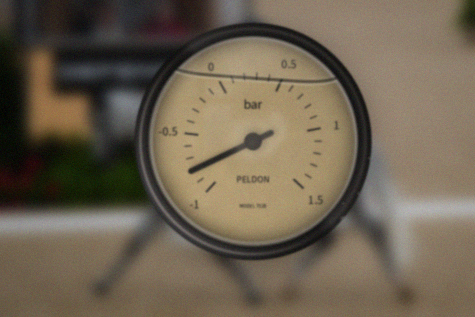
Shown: value=-0.8 unit=bar
